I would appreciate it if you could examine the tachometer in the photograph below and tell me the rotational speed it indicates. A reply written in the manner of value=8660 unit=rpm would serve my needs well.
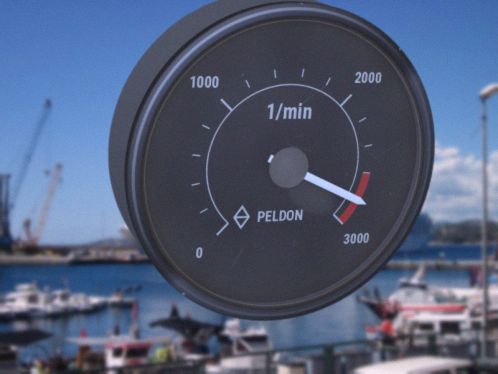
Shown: value=2800 unit=rpm
